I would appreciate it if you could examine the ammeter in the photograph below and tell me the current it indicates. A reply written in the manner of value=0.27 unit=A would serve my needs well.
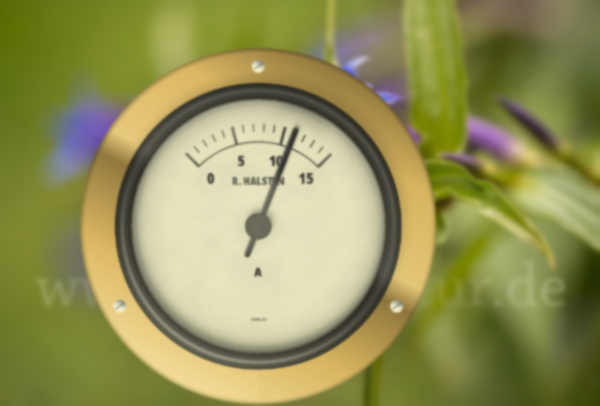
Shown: value=11 unit=A
